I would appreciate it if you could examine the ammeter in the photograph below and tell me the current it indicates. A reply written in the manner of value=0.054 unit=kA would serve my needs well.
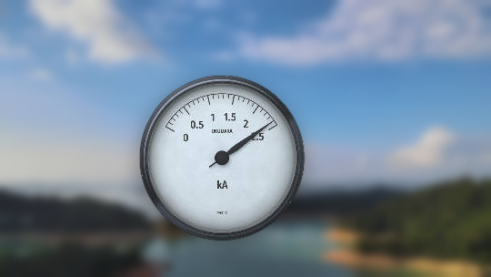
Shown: value=2.4 unit=kA
